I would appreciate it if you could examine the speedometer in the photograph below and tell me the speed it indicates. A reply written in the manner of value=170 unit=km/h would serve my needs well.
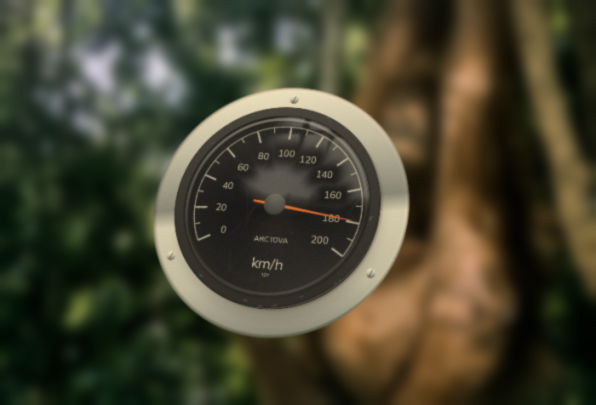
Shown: value=180 unit=km/h
